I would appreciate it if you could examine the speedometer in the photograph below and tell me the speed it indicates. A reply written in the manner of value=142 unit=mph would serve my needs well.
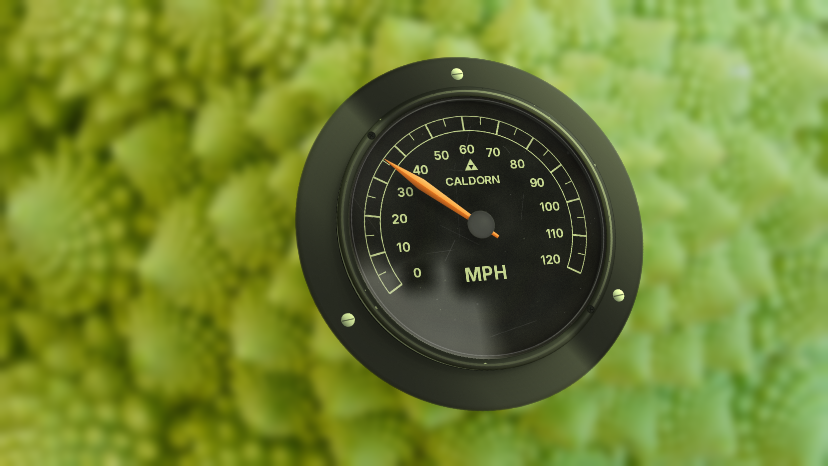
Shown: value=35 unit=mph
